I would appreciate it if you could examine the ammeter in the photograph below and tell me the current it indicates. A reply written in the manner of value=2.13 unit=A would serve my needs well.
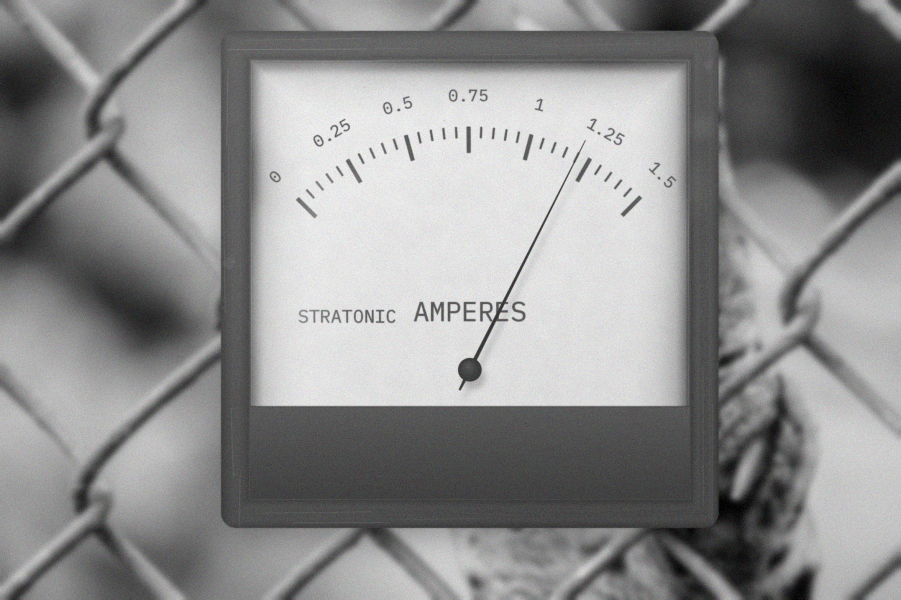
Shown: value=1.2 unit=A
